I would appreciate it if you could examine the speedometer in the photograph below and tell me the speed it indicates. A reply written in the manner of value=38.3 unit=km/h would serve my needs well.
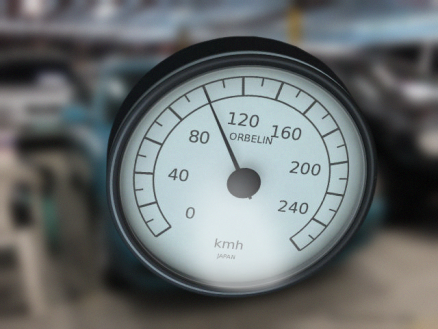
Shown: value=100 unit=km/h
